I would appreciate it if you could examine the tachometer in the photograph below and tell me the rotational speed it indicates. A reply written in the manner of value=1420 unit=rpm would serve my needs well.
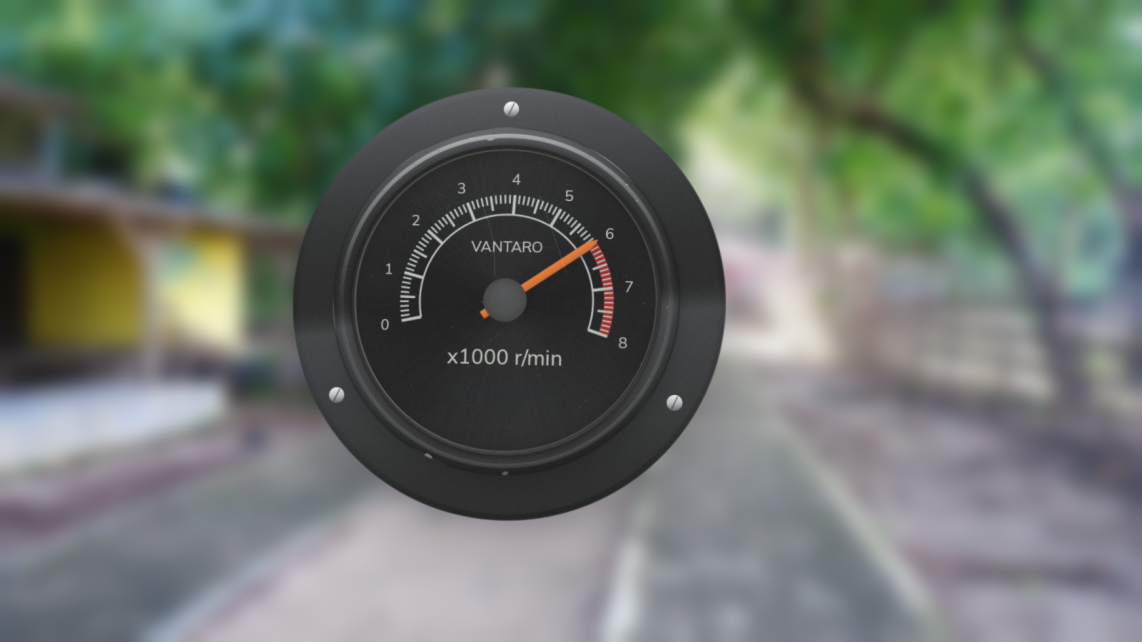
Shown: value=6000 unit=rpm
